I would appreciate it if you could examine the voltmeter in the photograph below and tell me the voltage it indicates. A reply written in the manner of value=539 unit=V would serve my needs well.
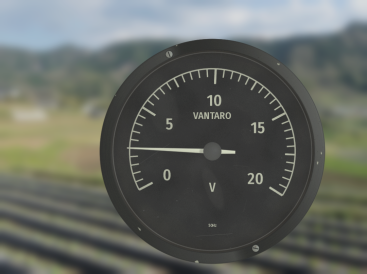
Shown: value=2.5 unit=V
